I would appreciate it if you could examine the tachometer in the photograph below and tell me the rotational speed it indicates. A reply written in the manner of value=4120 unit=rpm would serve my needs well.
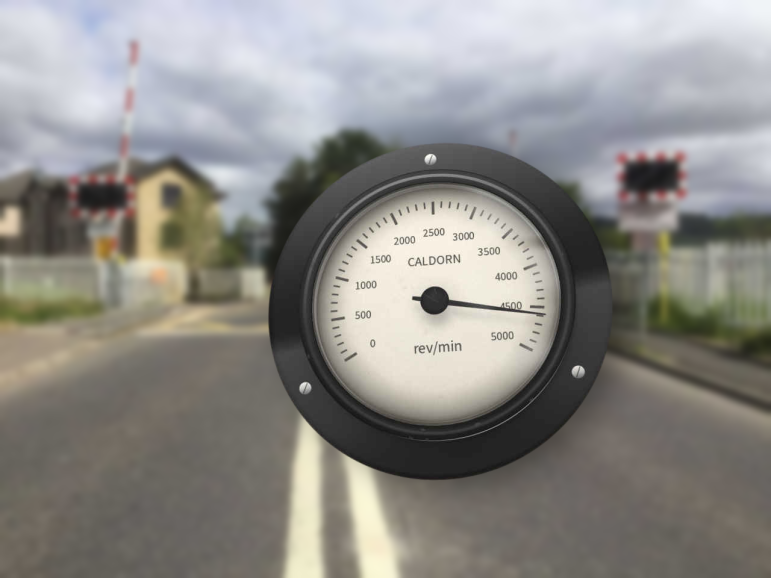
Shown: value=4600 unit=rpm
